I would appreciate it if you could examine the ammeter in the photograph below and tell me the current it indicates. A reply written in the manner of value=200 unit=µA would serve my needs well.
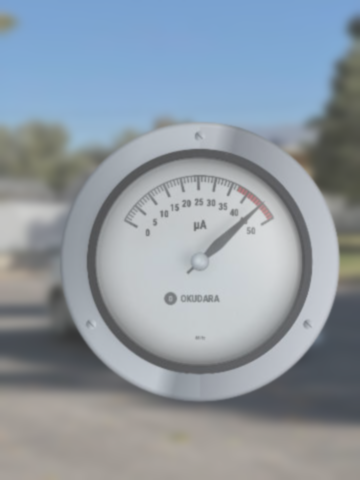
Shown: value=45 unit=µA
